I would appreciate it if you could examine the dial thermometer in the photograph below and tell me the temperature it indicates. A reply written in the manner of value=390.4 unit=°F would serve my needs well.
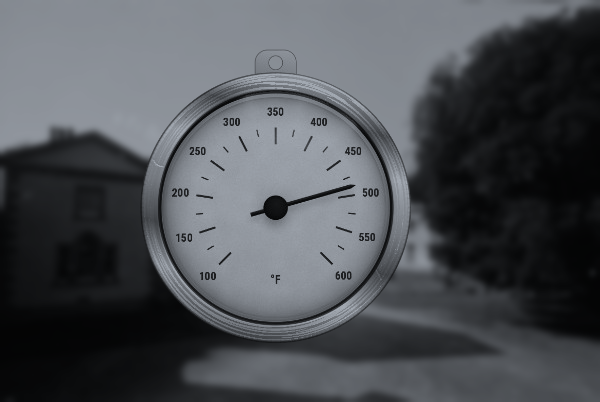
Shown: value=487.5 unit=°F
